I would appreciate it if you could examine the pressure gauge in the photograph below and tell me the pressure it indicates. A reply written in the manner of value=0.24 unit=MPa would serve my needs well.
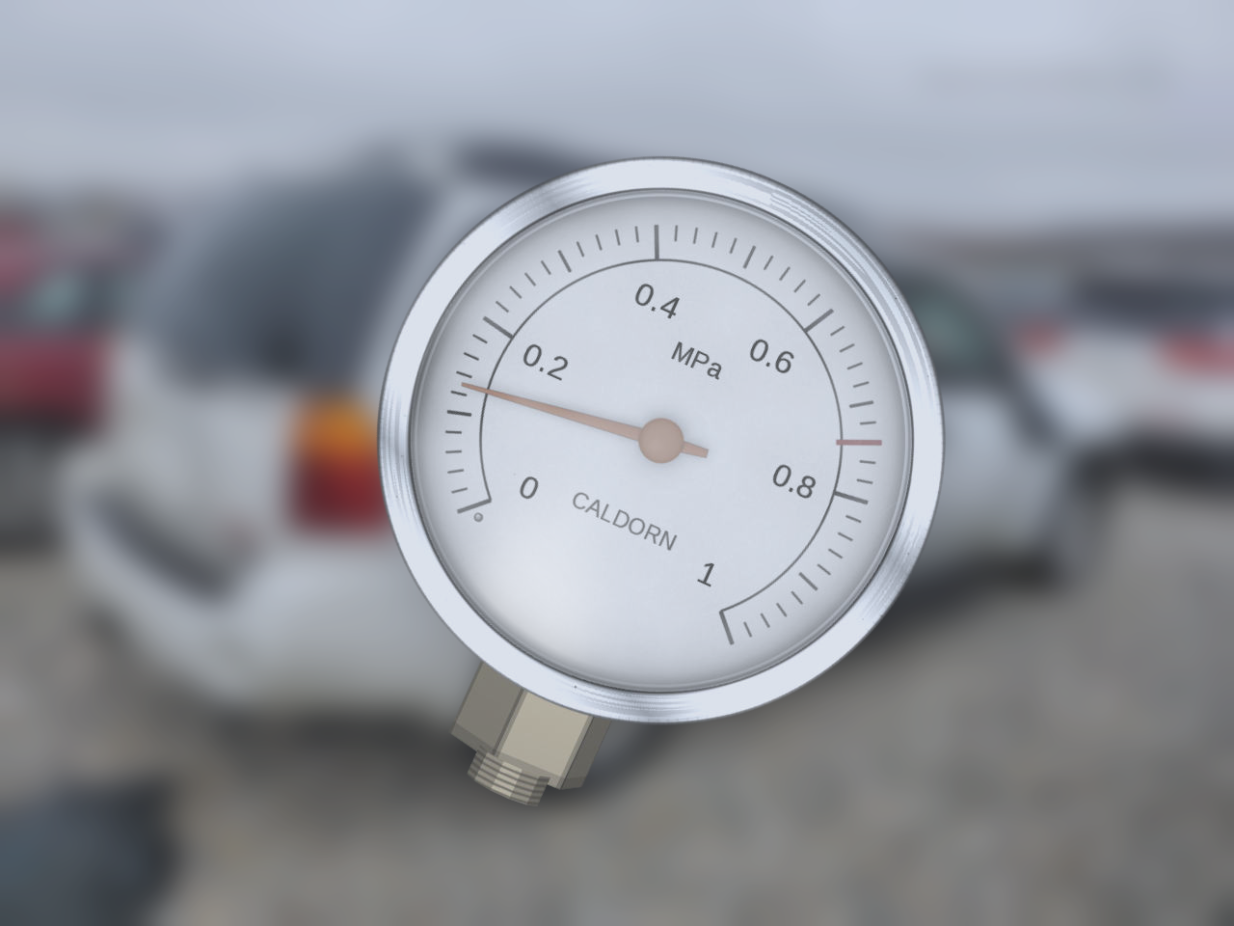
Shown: value=0.13 unit=MPa
